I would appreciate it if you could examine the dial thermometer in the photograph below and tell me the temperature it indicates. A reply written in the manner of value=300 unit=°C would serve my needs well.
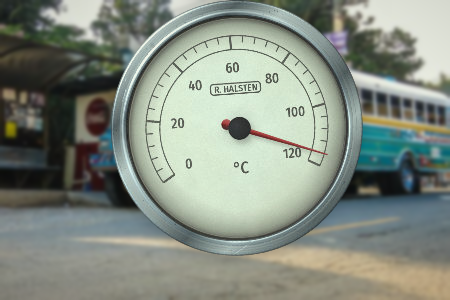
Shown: value=116 unit=°C
